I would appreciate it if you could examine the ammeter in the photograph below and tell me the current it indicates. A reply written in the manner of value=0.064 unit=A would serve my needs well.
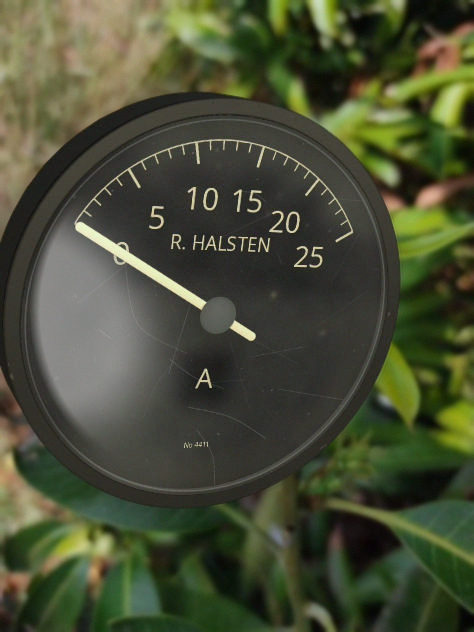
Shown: value=0 unit=A
